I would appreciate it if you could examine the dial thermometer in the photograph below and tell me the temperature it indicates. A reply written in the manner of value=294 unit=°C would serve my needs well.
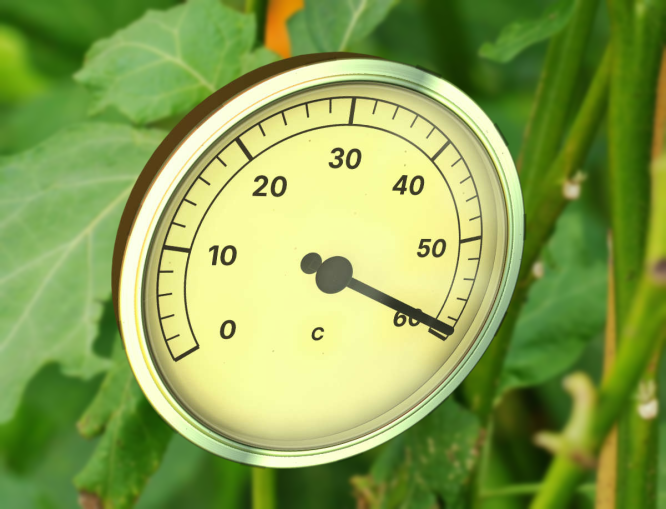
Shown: value=59 unit=°C
